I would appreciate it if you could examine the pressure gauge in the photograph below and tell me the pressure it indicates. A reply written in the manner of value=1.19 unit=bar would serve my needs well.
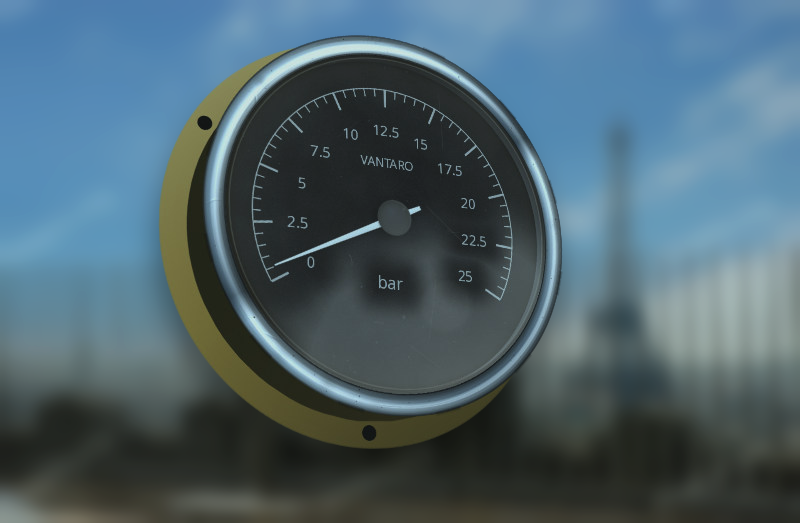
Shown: value=0.5 unit=bar
